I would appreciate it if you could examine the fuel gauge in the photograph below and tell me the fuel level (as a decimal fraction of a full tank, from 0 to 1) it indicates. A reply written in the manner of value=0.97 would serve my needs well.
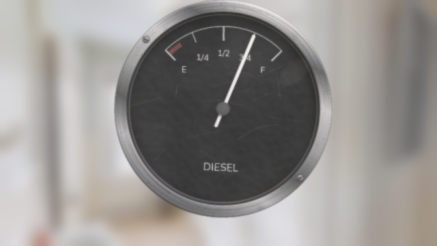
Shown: value=0.75
